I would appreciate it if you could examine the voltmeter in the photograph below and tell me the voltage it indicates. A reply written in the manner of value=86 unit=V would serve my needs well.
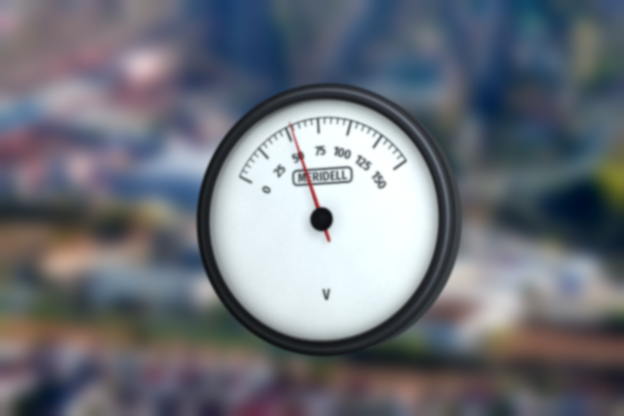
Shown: value=55 unit=V
